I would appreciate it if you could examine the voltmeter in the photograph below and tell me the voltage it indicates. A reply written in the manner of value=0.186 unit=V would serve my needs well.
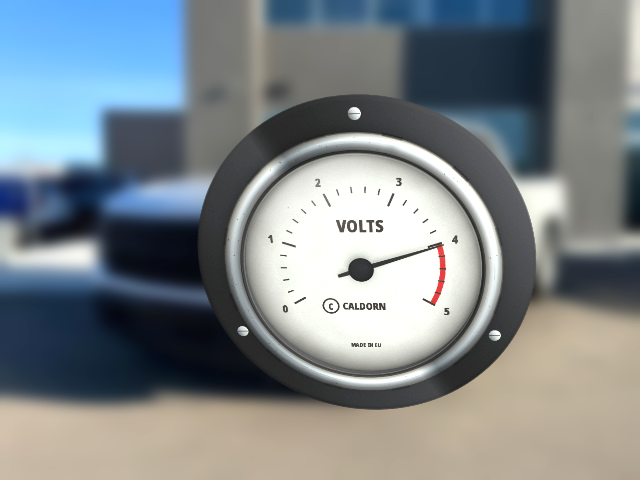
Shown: value=4 unit=V
